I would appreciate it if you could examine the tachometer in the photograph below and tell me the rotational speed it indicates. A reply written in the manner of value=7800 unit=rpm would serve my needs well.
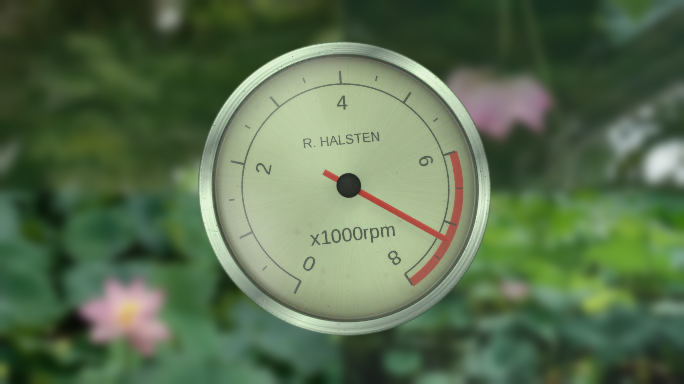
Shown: value=7250 unit=rpm
